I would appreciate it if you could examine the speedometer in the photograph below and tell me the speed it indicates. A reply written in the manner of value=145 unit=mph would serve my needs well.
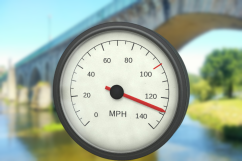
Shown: value=127.5 unit=mph
